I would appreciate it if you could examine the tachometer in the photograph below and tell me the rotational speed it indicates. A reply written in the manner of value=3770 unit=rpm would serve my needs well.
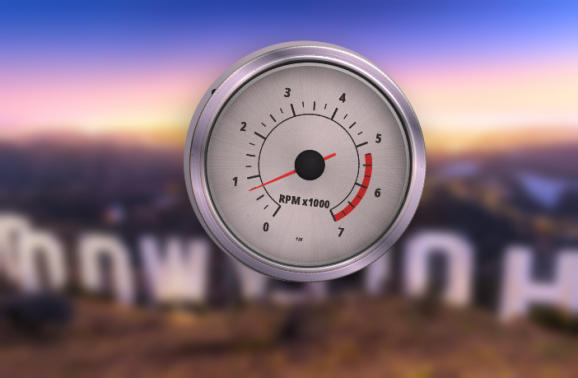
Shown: value=750 unit=rpm
